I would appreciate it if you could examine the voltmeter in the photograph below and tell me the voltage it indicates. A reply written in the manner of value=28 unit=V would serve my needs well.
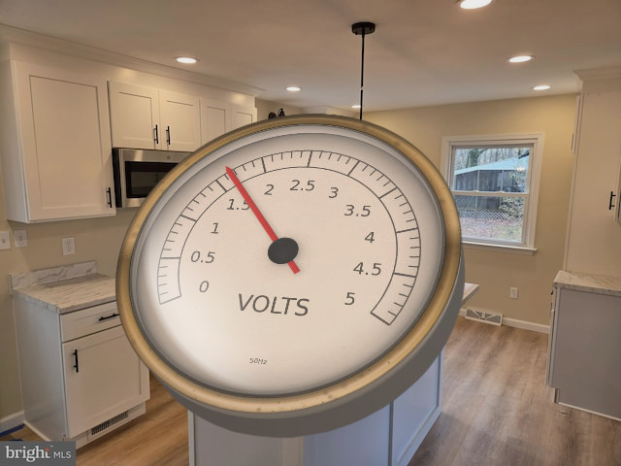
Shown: value=1.65 unit=V
